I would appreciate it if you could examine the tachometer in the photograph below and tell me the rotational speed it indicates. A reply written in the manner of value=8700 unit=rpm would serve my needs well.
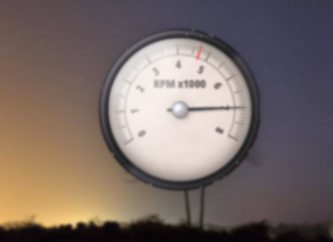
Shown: value=7000 unit=rpm
